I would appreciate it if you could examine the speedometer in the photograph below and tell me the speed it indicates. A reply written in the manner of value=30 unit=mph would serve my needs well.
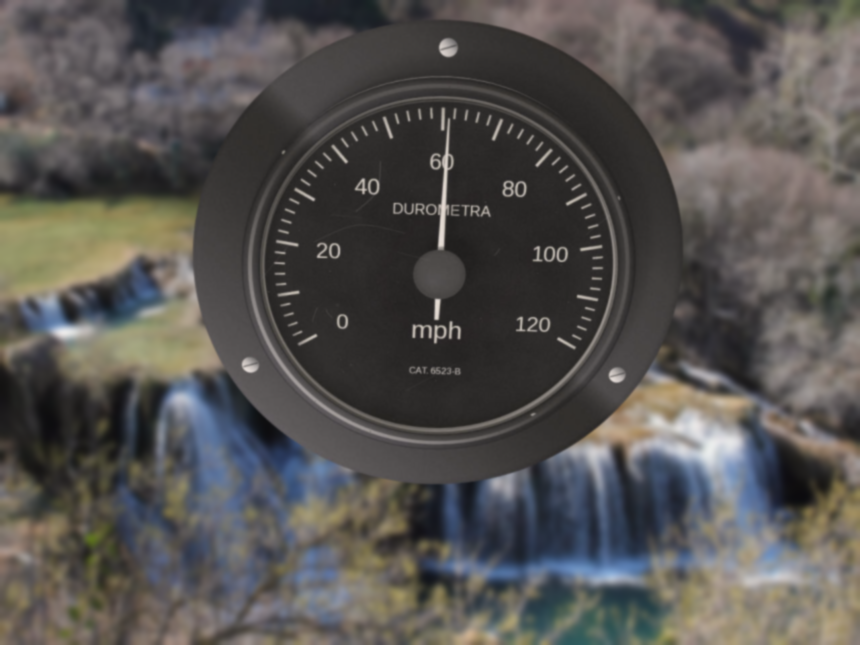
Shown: value=61 unit=mph
